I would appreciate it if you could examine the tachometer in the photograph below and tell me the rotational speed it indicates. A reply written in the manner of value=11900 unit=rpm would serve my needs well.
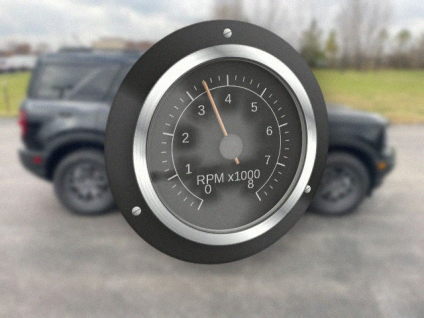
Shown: value=3400 unit=rpm
